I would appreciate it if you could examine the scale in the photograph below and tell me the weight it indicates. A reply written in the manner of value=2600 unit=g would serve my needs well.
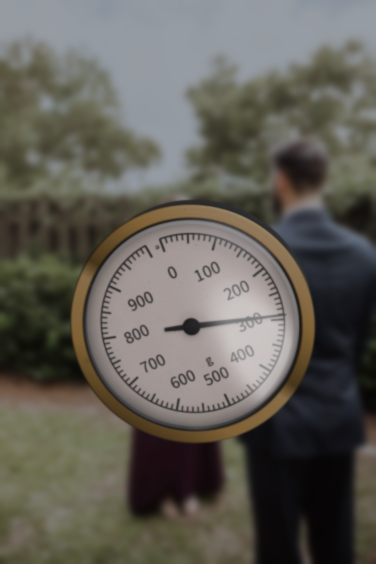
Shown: value=290 unit=g
